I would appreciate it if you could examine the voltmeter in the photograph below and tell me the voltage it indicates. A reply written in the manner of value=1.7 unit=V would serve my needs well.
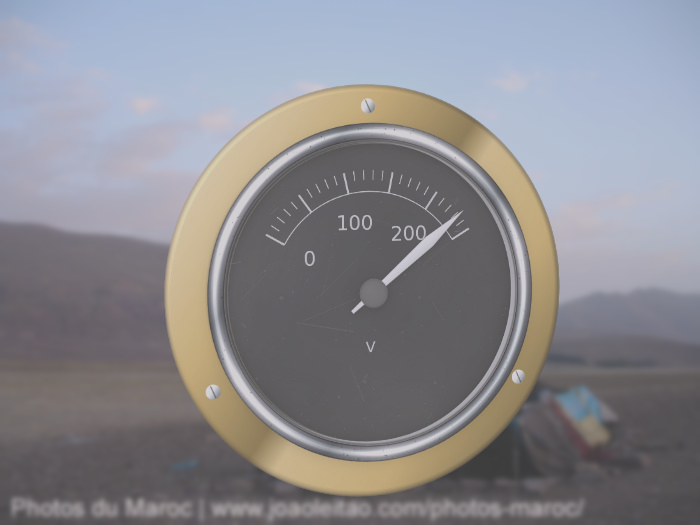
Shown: value=230 unit=V
